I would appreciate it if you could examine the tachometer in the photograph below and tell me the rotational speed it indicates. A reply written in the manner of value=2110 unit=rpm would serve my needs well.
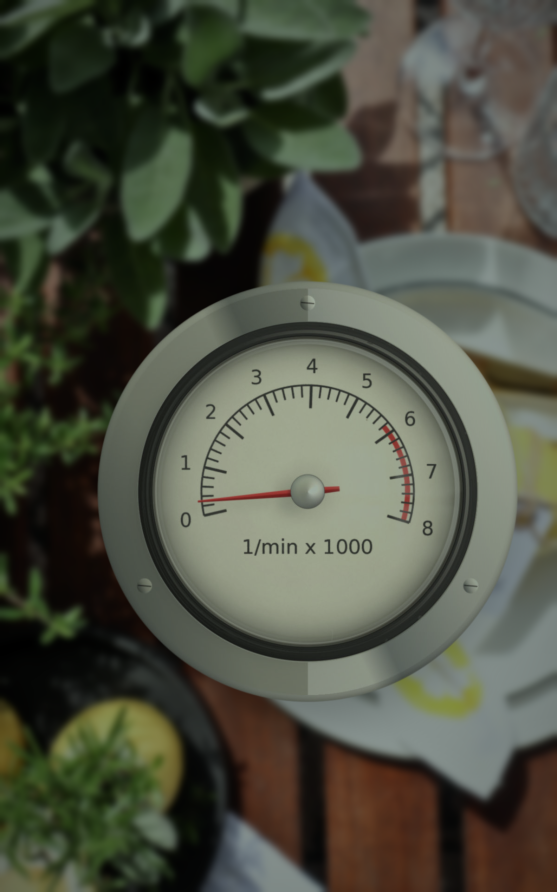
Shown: value=300 unit=rpm
